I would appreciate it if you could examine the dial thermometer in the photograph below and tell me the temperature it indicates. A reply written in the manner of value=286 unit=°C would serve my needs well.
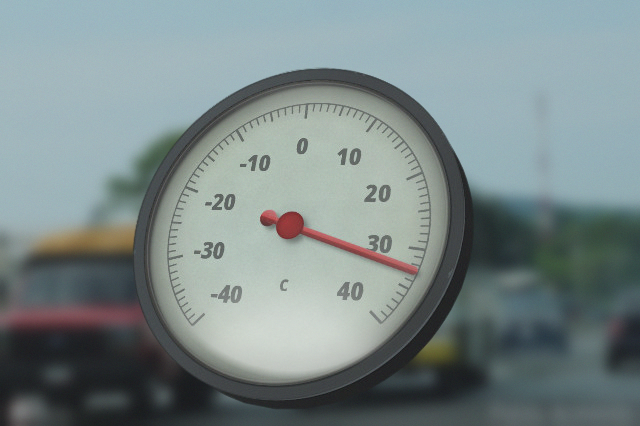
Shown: value=33 unit=°C
